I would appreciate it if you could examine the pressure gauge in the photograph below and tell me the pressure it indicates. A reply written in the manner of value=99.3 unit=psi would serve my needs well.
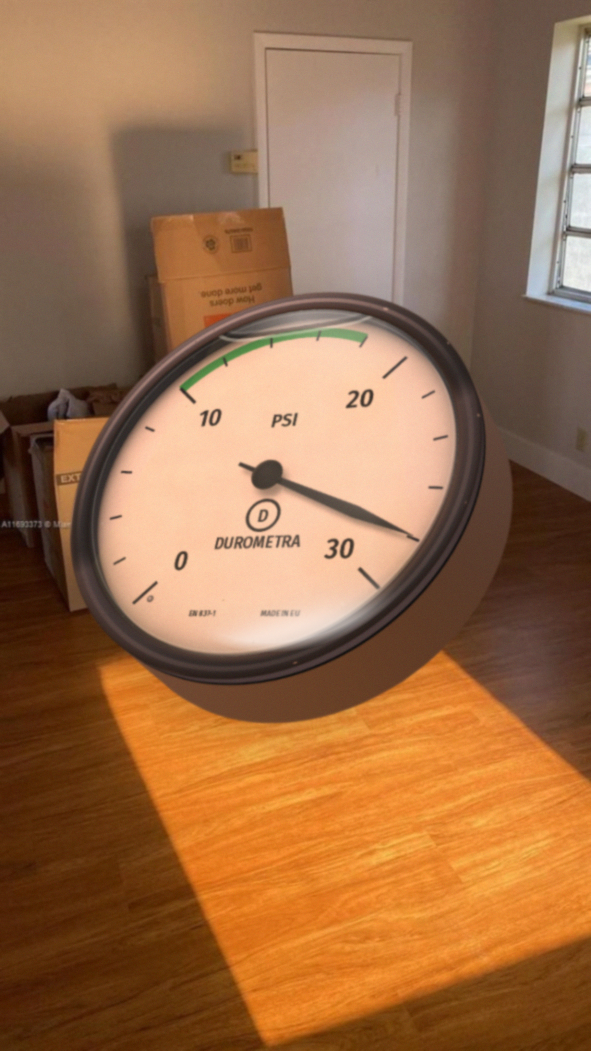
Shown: value=28 unit=psi
